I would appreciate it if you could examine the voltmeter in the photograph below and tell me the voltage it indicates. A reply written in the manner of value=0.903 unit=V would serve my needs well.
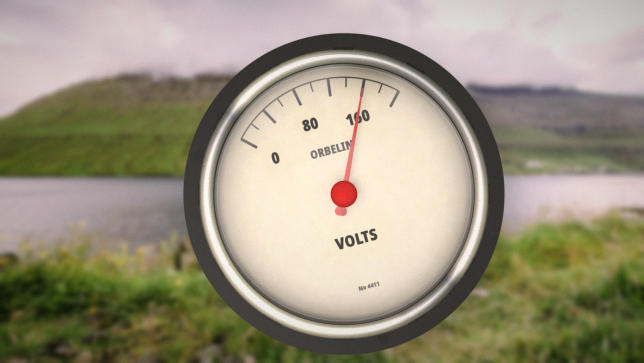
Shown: value=160 unit=V
